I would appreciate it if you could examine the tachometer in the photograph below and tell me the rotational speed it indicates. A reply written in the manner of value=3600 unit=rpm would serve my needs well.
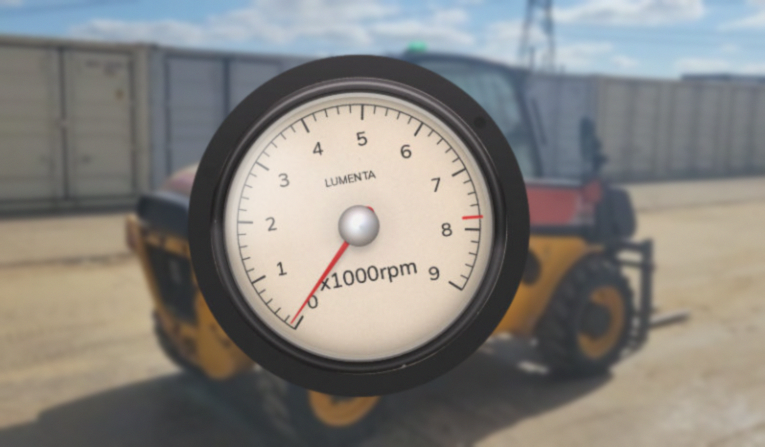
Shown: value=100 unit=rpm
